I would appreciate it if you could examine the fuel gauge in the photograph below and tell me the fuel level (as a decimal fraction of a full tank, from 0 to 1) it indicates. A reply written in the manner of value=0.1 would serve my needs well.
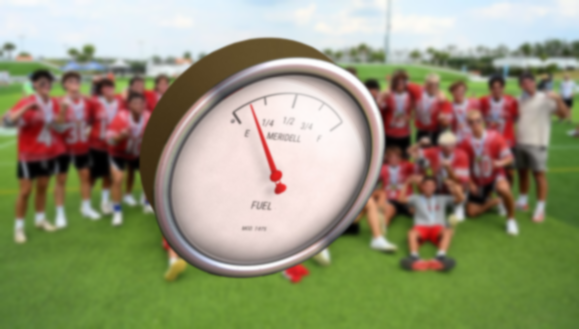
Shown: value=0.125
